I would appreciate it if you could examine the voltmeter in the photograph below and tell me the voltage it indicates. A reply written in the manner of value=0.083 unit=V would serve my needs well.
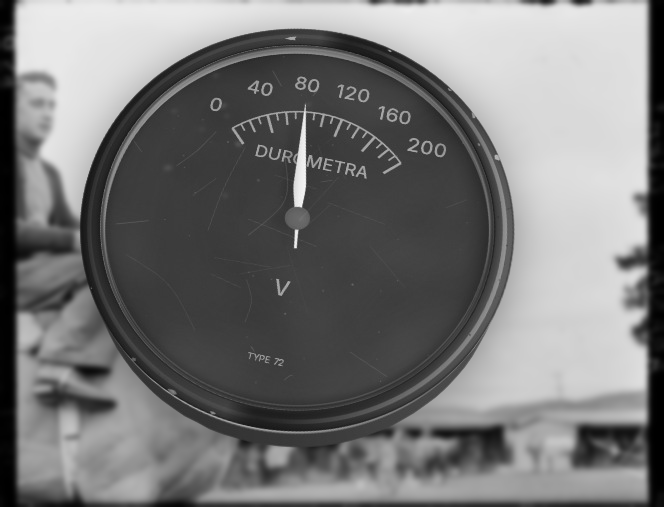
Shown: value=80 unit=V
